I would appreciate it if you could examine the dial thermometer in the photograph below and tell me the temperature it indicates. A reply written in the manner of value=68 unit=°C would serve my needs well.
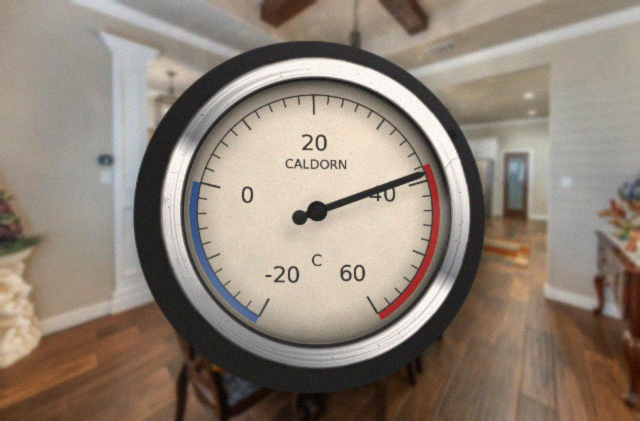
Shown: value=39 unit=°C
